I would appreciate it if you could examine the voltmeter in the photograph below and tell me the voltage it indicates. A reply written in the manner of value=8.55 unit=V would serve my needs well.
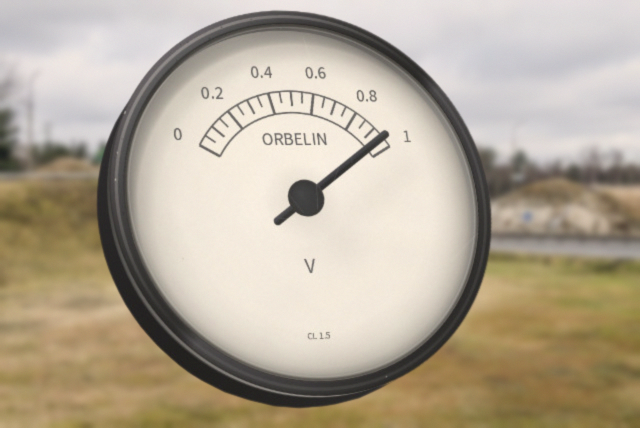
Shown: value=0.95 unit=V
